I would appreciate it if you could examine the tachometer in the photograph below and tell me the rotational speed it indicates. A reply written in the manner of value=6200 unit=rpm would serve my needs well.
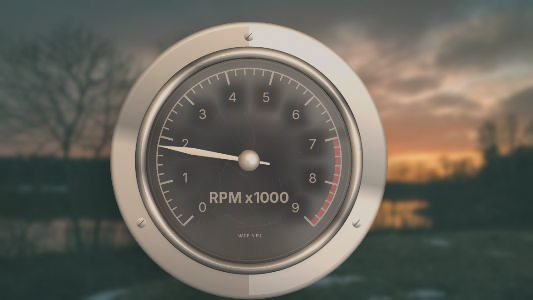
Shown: value=1800 unit=rpm
